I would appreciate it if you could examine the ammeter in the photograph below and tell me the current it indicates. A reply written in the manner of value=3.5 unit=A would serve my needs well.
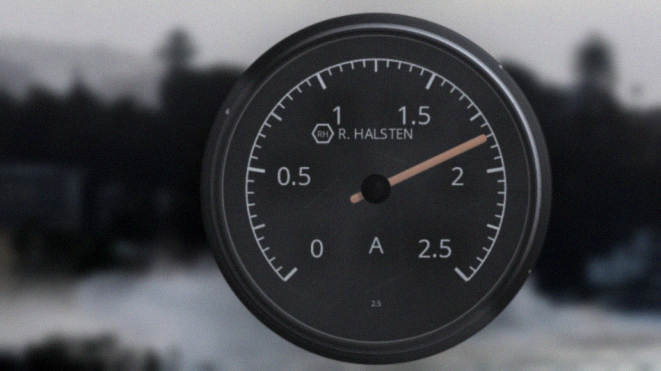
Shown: value=1.85 unit=A
